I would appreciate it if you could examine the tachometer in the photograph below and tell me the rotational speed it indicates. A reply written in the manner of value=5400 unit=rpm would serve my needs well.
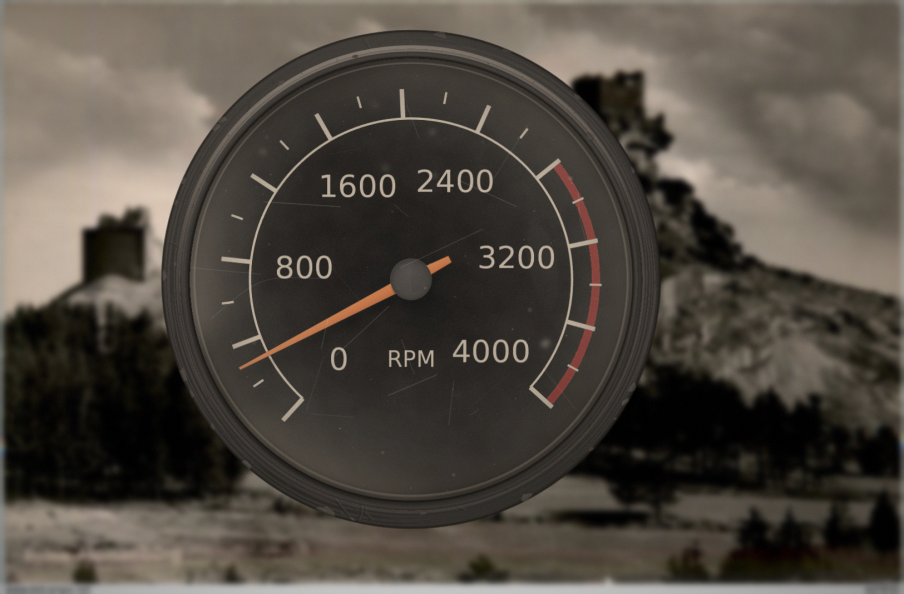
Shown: value=300 unit=rpm
